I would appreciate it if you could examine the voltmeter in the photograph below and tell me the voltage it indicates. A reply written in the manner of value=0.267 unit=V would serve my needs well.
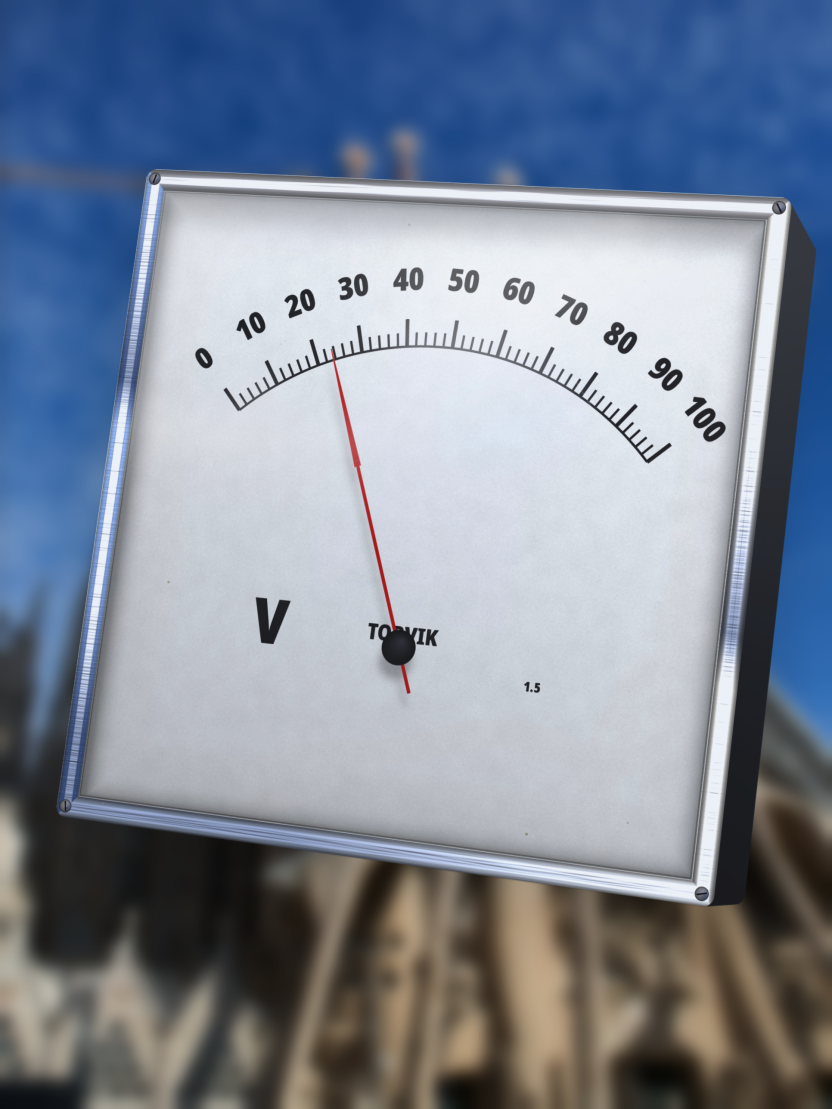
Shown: value=24 unit=V
